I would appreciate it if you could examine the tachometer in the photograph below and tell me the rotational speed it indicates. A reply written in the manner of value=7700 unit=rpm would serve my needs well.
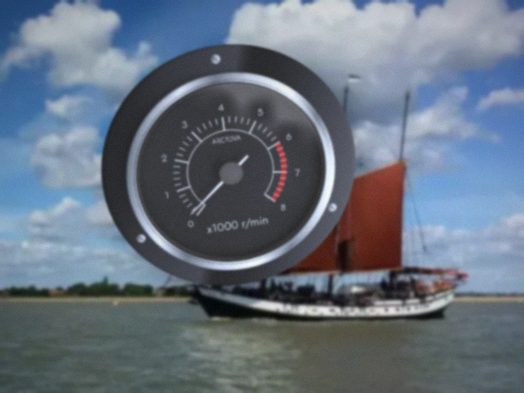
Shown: value=200 unit=rpm
